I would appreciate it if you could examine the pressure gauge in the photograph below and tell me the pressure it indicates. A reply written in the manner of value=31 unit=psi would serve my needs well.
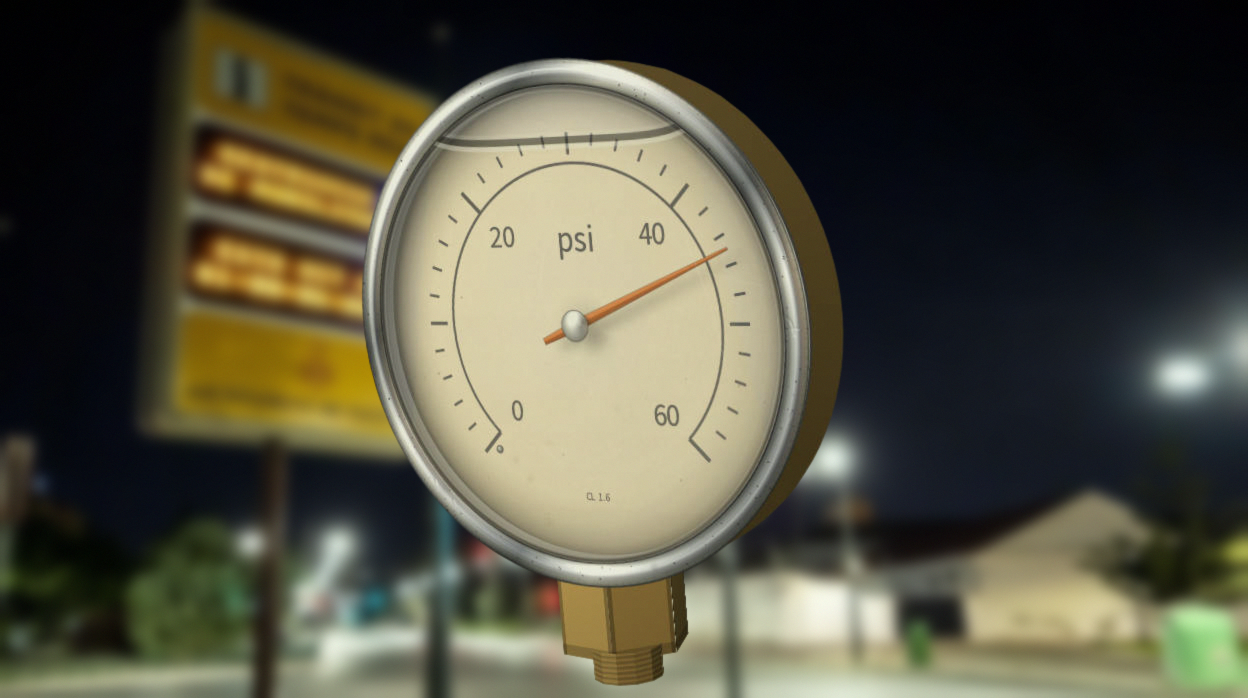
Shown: value=45 unit=psi
